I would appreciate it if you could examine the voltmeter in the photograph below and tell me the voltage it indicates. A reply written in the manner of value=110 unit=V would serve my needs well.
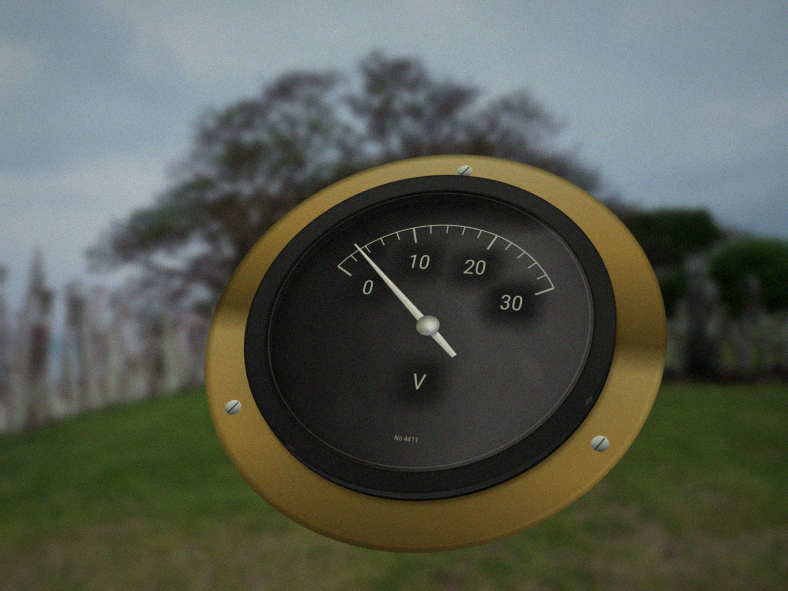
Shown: value=3 unit=V
